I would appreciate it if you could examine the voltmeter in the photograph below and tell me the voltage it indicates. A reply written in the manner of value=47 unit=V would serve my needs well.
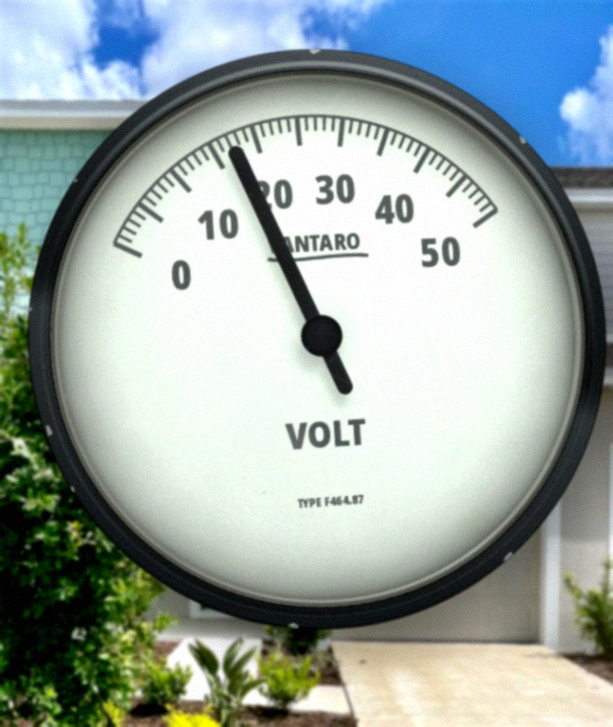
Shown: value=17 unit=V
